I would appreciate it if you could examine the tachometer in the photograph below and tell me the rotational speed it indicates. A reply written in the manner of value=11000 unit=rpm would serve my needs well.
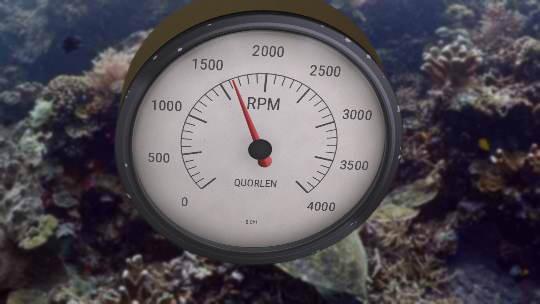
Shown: value=1650 unit=rpm
